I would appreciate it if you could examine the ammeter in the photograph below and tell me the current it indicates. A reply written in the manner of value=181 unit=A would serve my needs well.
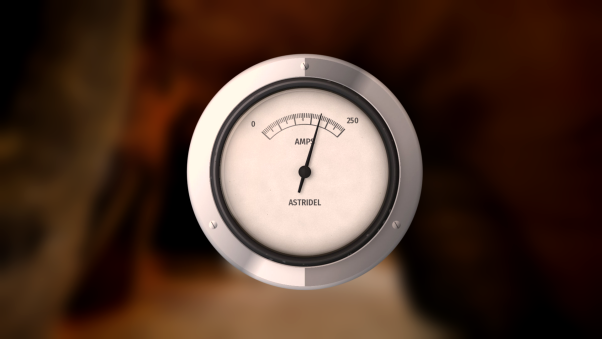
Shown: value=175 unit=A
